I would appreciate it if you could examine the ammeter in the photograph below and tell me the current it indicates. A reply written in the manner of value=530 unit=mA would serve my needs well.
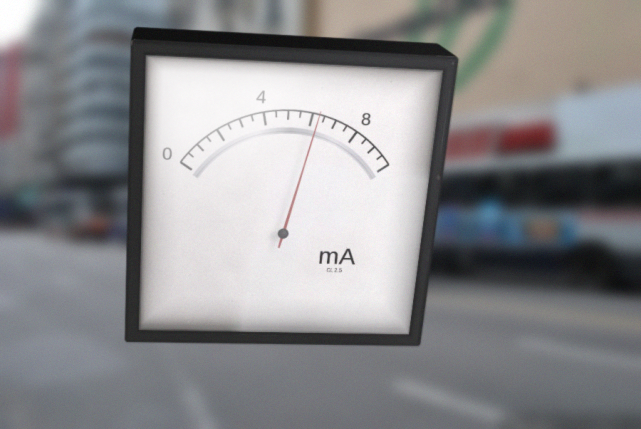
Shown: value=6.25 unit=mA
